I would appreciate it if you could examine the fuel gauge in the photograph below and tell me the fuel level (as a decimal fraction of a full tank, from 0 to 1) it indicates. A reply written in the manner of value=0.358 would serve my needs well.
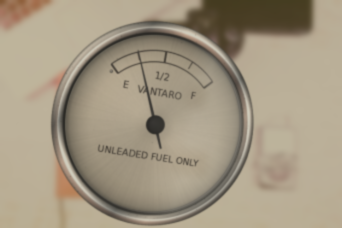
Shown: value=0.25
